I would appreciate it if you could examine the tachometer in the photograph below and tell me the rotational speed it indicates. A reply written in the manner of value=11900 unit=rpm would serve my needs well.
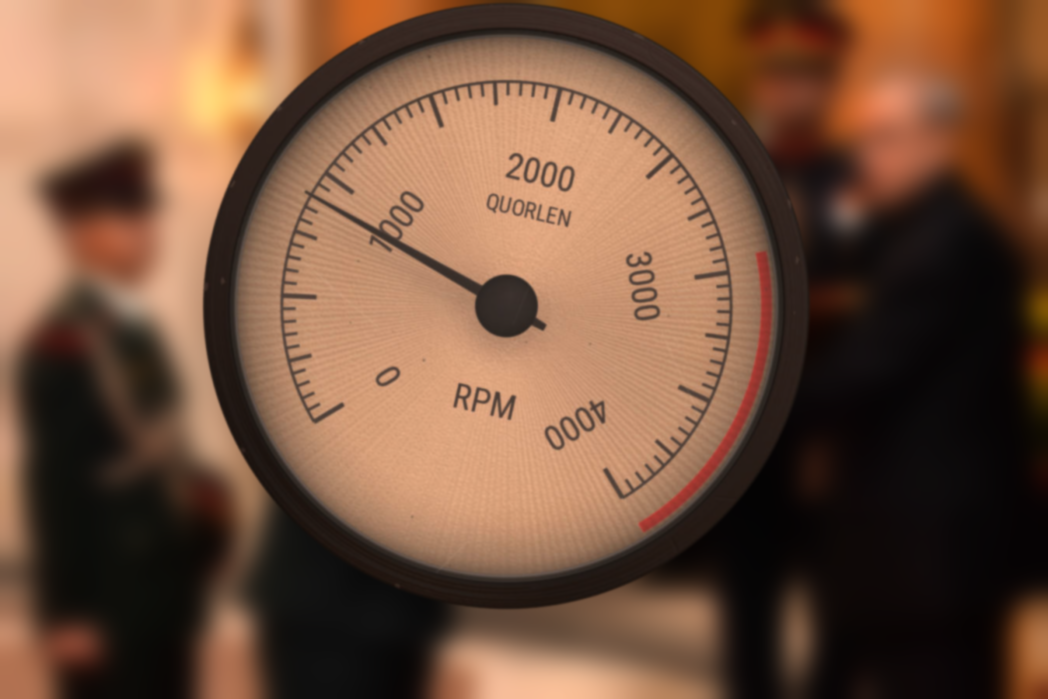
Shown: value=900 unit=rpm
